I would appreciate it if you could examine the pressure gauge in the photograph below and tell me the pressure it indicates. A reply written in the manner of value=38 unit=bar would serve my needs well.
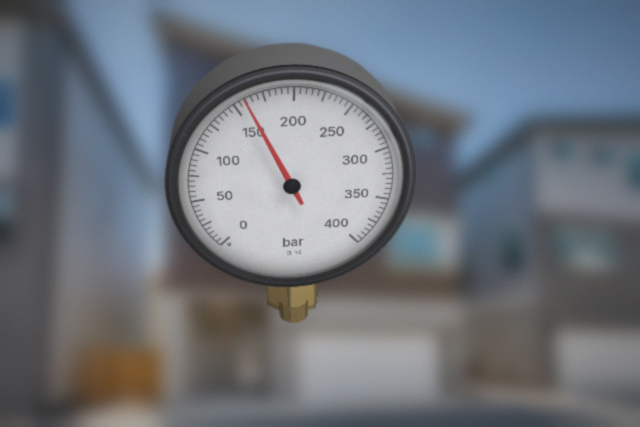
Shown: value=160 unit=bar
